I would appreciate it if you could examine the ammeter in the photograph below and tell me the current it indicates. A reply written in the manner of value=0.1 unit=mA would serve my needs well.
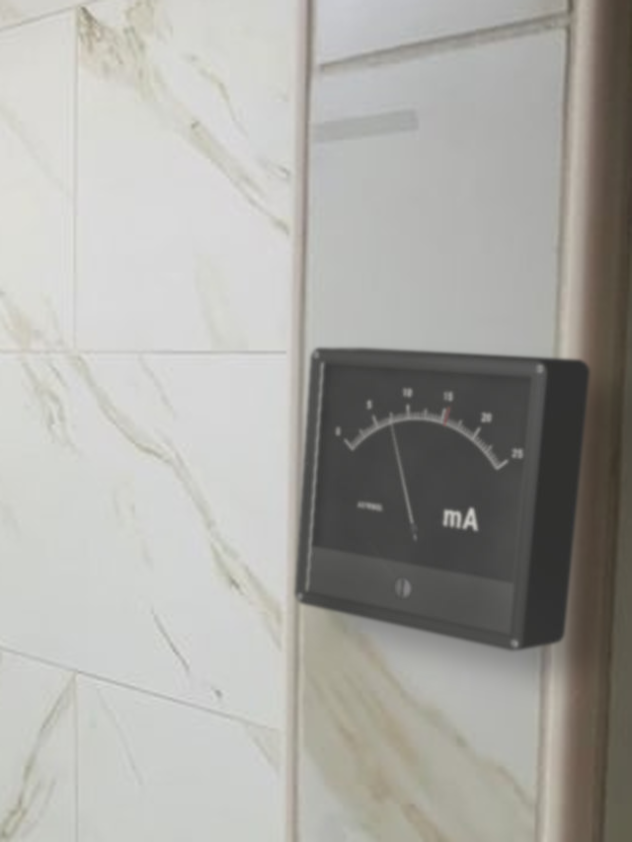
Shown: value=7.5 unit=mA
